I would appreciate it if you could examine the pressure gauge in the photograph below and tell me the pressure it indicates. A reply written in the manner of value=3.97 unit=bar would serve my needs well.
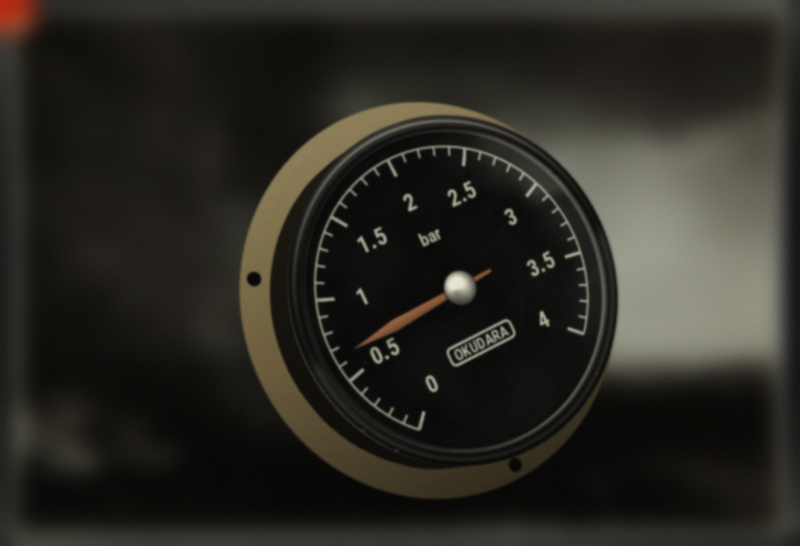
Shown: value=0.65 unit=bar
